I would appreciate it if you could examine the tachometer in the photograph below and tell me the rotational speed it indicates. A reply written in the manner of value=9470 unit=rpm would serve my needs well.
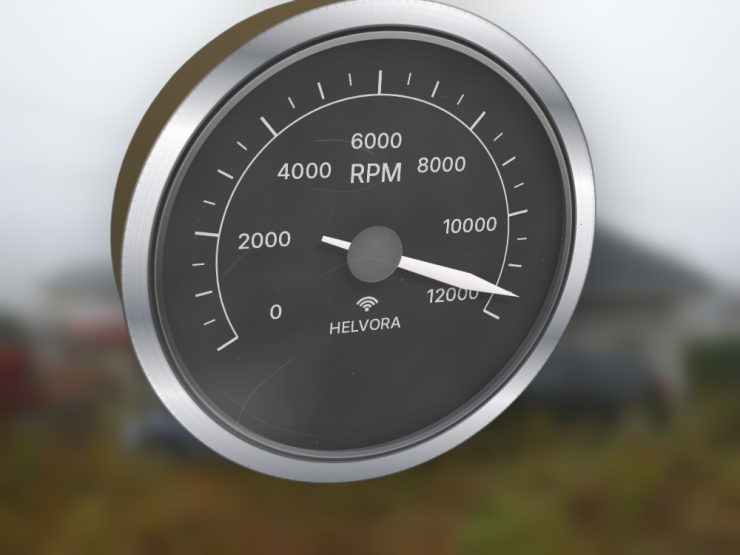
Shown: value=11500 unit=rpm
